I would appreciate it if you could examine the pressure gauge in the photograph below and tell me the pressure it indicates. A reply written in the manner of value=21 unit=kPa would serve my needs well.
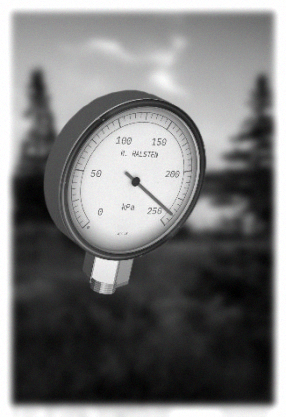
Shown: value=240 unit=kPa
